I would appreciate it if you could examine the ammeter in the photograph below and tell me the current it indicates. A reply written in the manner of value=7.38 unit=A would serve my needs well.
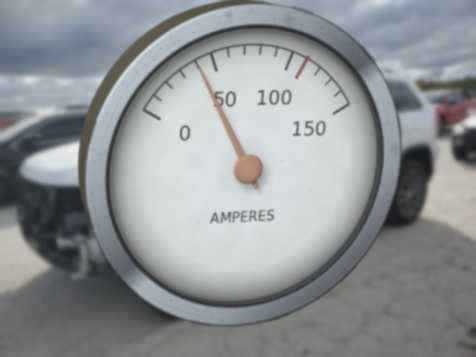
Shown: value=40 unit=A
